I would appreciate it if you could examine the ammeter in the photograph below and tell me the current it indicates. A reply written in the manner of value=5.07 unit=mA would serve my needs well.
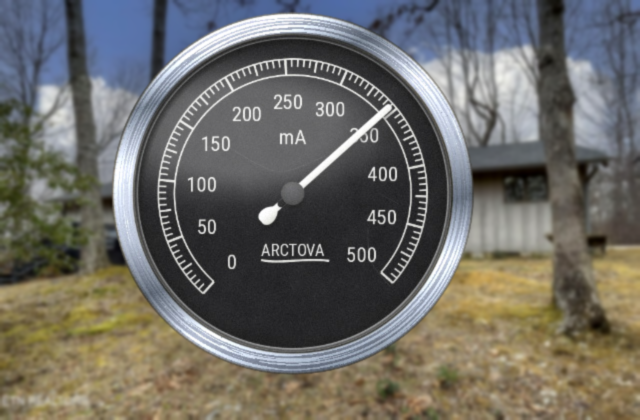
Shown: value=345 unit=mA
